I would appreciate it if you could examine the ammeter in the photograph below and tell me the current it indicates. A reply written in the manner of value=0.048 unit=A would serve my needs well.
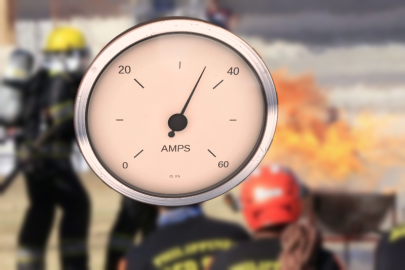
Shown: value=35 unit=A
